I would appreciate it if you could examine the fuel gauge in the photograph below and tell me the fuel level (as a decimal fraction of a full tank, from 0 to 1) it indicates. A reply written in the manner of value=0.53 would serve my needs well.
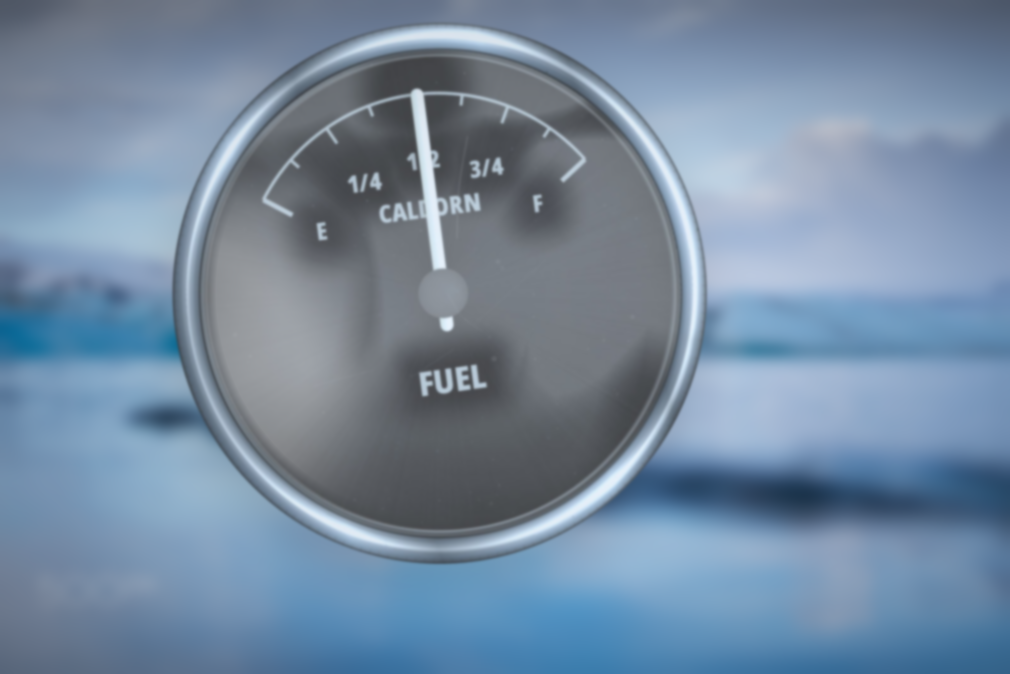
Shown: value=0.5
